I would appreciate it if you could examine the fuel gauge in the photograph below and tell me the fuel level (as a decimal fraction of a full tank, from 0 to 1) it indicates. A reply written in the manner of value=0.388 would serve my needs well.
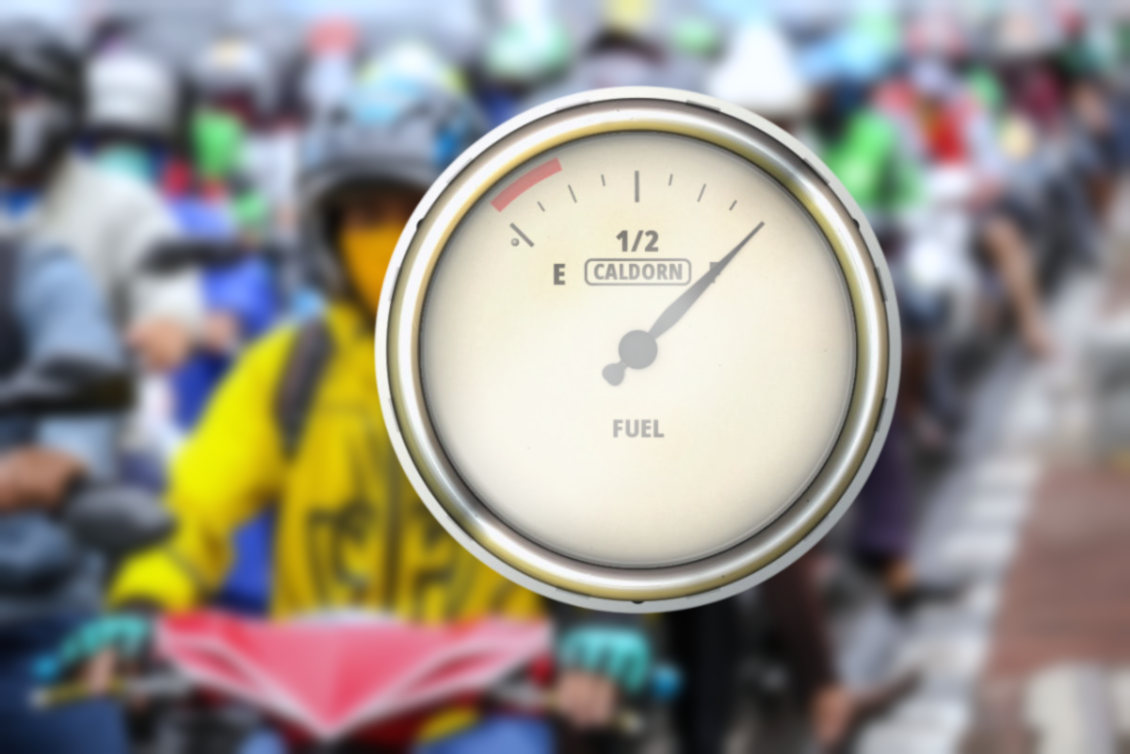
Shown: value=1
